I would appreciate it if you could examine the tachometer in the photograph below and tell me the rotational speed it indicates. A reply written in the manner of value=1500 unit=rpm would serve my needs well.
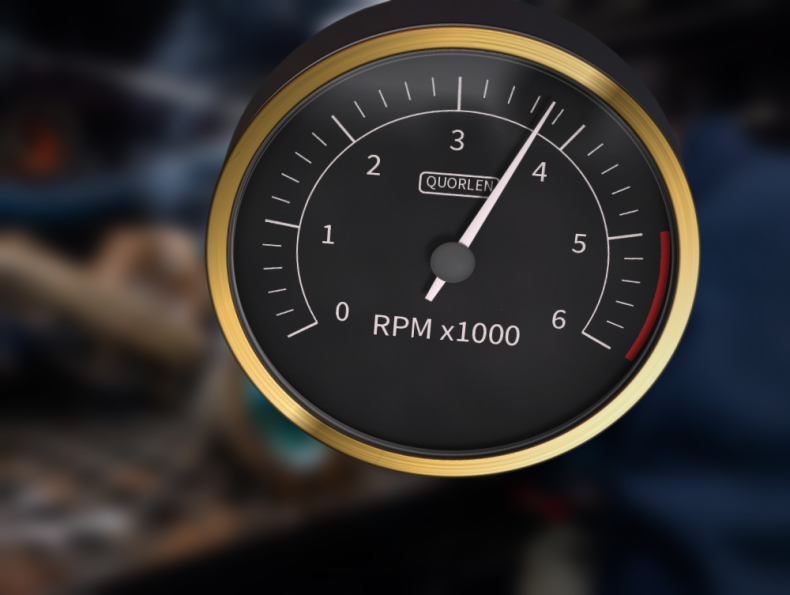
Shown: value=3700 unit=rpm
